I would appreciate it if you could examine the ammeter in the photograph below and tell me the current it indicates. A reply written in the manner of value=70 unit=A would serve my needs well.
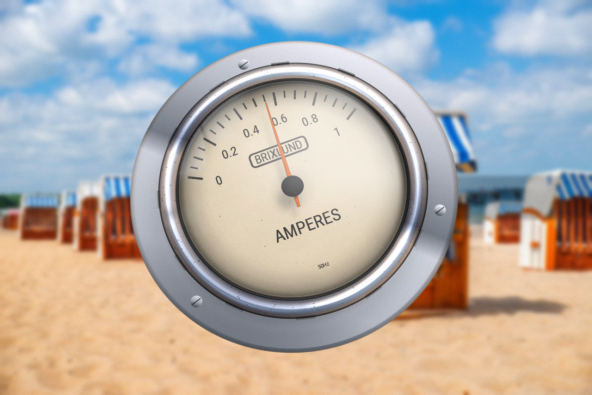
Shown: value=0.55 unit=A
